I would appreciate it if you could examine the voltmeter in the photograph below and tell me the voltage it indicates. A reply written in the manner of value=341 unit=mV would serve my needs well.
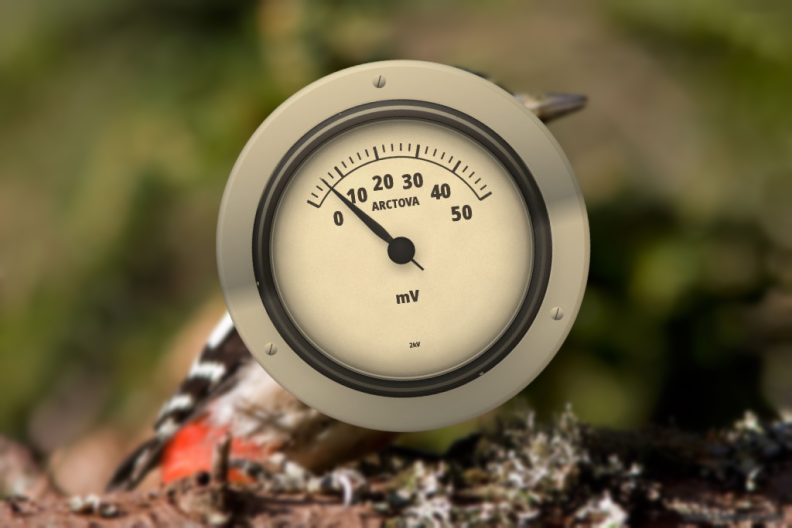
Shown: value=6 unit=mV
